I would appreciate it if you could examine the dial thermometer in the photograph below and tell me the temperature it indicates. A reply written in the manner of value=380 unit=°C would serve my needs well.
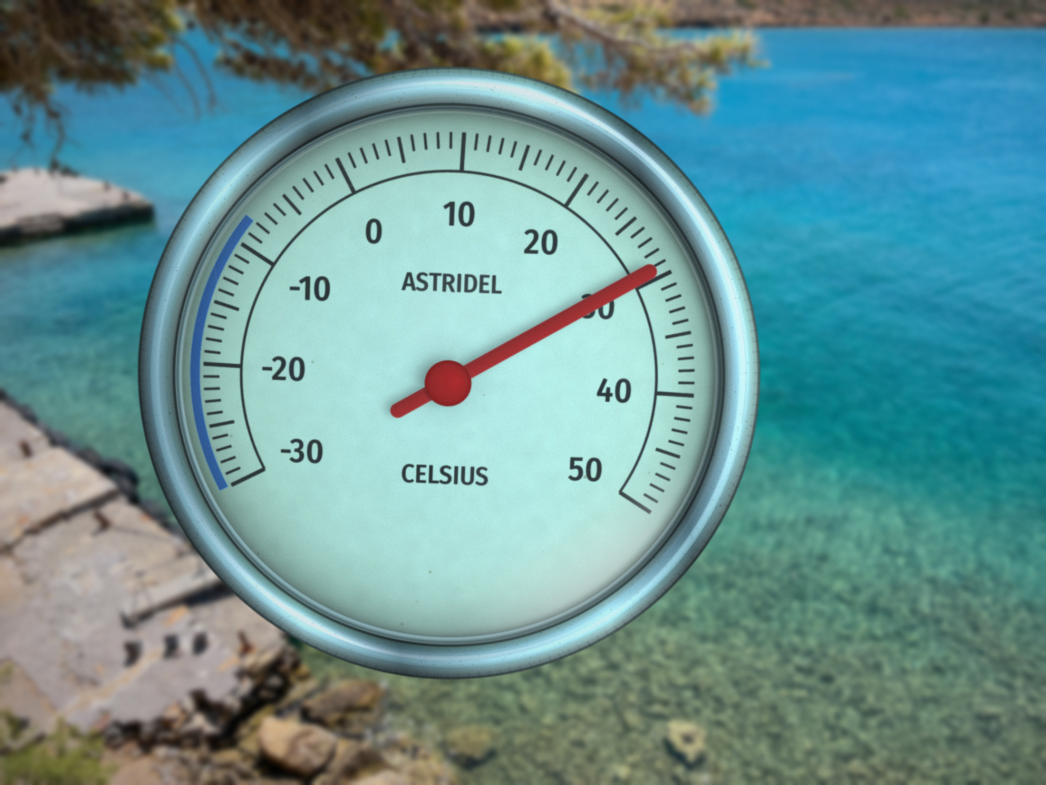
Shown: value=29 unit=°C
